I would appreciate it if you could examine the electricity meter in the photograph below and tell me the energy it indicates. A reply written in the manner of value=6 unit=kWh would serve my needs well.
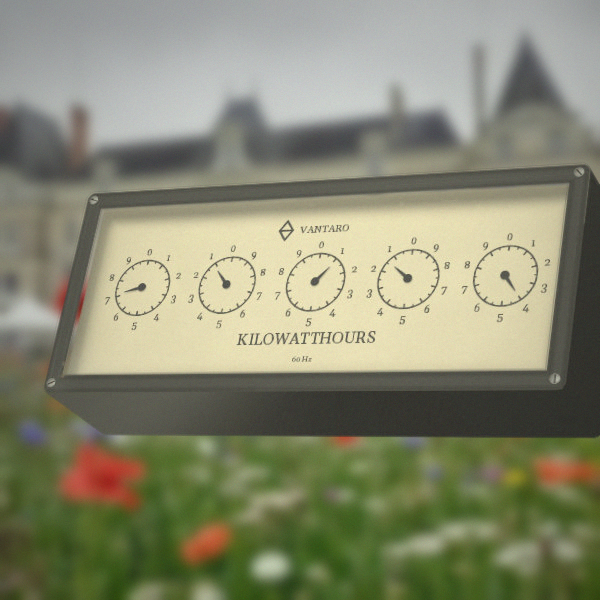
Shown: value=71114 unit=kWh
